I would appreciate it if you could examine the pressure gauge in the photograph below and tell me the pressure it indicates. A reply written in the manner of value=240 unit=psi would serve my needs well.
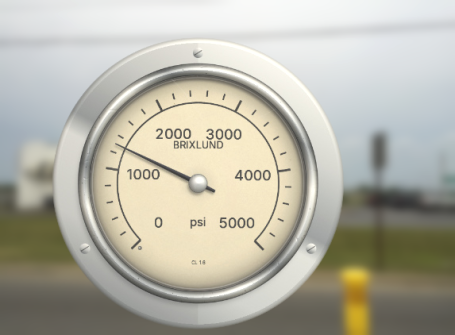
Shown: value=1300 unit=psi
